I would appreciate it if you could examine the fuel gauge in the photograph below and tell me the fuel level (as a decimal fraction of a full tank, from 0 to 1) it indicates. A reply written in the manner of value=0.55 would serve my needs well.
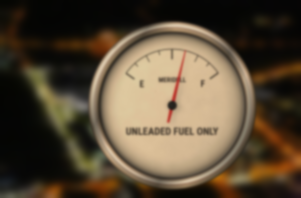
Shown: value=0.625
